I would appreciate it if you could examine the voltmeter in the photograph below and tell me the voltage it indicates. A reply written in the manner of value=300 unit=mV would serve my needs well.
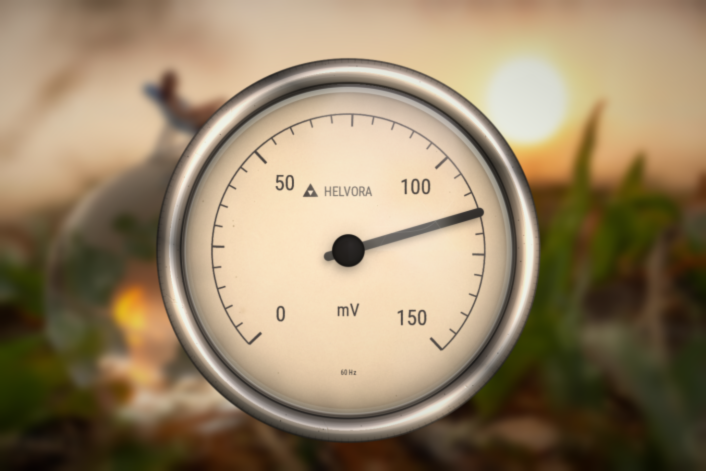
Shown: value=115 unit=mV
